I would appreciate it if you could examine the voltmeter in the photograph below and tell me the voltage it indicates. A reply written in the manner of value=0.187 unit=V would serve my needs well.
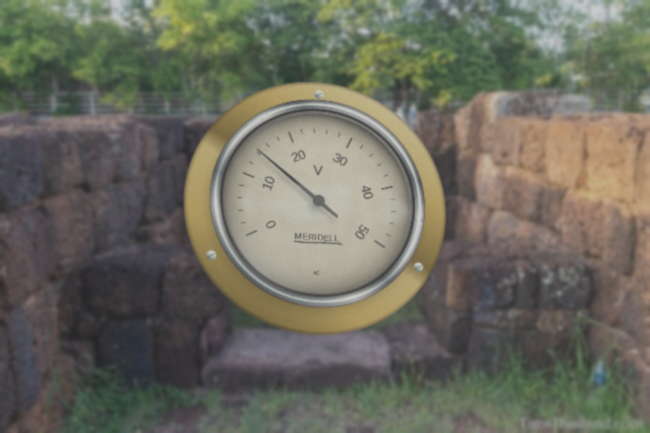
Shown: value=14 unit=V
